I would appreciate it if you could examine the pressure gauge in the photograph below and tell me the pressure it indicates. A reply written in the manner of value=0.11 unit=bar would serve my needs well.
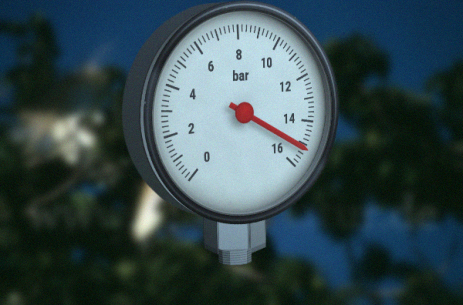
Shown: value=15.2 unit=bar
